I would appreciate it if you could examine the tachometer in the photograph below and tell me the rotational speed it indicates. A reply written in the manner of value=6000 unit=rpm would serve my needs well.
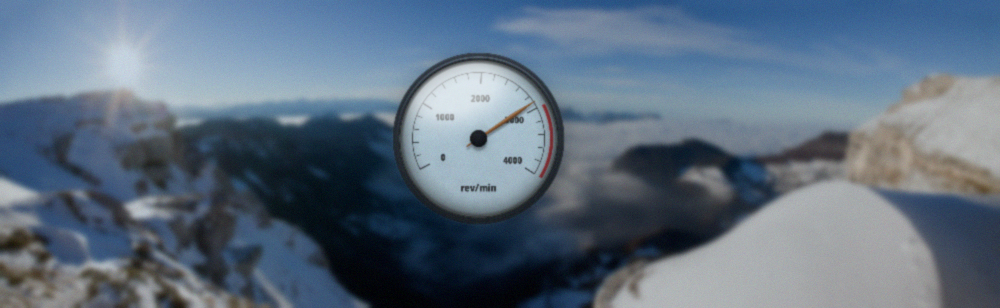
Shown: value=2900 unit=rpm
